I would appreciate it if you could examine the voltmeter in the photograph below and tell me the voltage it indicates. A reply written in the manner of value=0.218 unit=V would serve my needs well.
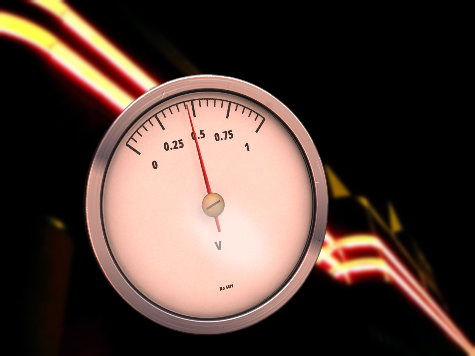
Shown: value=0.45 unit=V
